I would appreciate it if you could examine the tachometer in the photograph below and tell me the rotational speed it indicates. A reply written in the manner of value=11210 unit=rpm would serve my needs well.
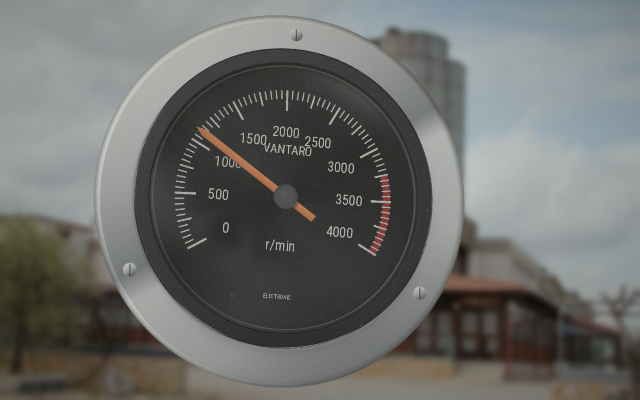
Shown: value=1100 unit=rpm
